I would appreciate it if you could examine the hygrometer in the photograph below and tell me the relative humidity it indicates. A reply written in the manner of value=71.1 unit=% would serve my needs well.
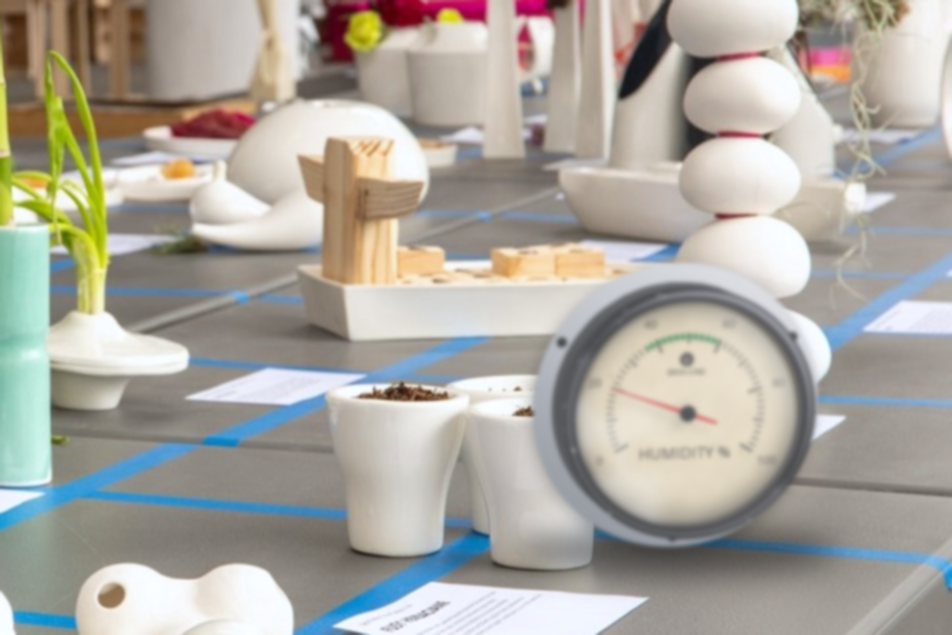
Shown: value=20 unit=%
